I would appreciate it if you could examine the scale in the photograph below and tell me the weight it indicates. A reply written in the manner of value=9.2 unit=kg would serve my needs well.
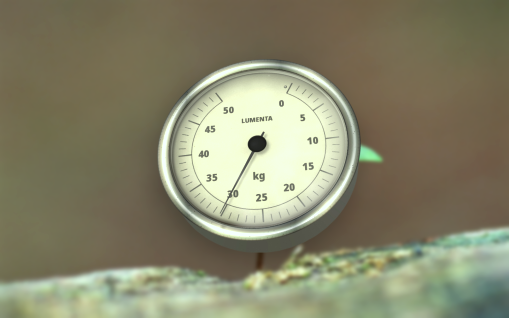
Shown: value=30 unit=kg
